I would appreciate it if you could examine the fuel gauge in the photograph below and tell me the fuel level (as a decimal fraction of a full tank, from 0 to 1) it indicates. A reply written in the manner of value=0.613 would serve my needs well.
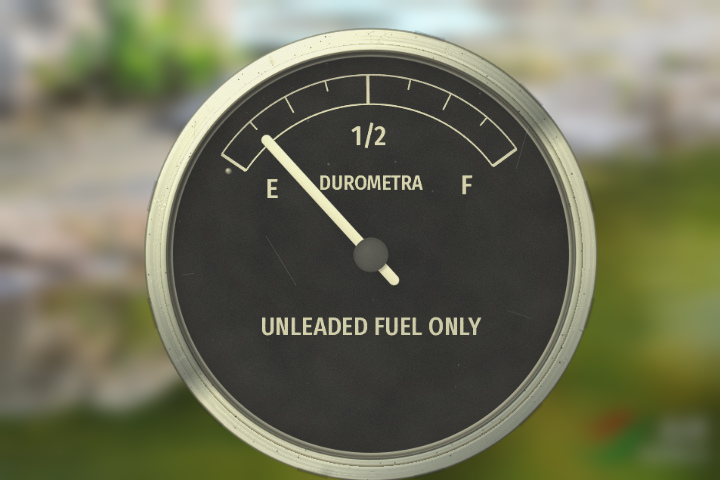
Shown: value=0.125
